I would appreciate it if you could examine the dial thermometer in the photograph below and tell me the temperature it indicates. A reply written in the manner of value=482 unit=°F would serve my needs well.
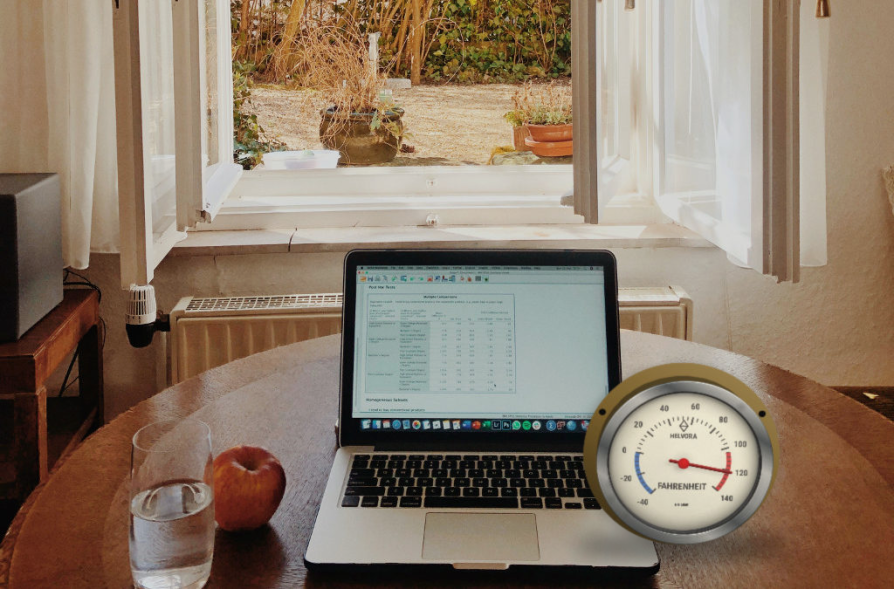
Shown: value=120 unit=°F
